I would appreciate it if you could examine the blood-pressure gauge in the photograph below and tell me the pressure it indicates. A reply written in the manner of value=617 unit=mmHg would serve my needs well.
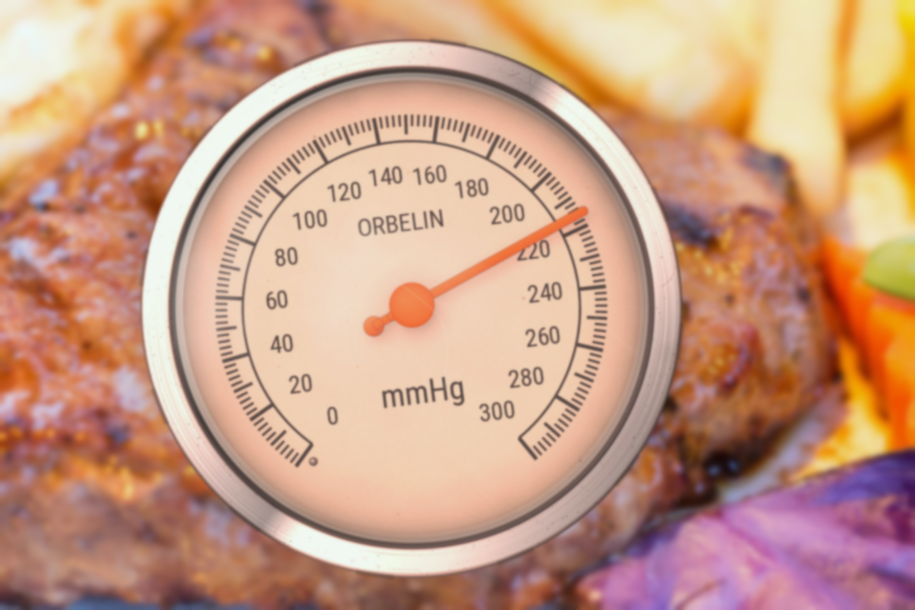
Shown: value=216 unit=mmHg
